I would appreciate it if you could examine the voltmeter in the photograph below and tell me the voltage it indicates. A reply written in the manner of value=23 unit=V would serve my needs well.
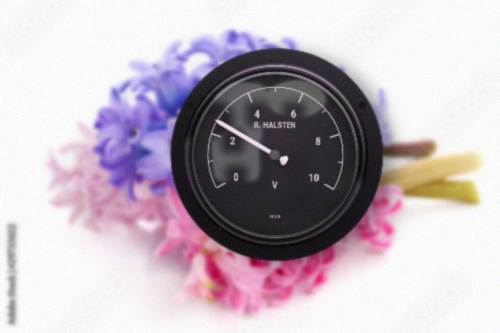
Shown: value=2.5 unit=V
